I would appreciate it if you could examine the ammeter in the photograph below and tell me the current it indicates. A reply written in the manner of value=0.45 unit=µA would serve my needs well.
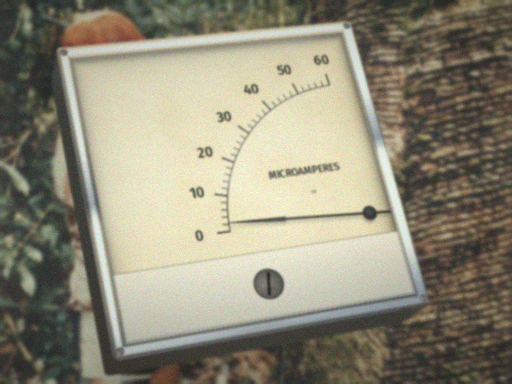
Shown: value=2 unit=µA
